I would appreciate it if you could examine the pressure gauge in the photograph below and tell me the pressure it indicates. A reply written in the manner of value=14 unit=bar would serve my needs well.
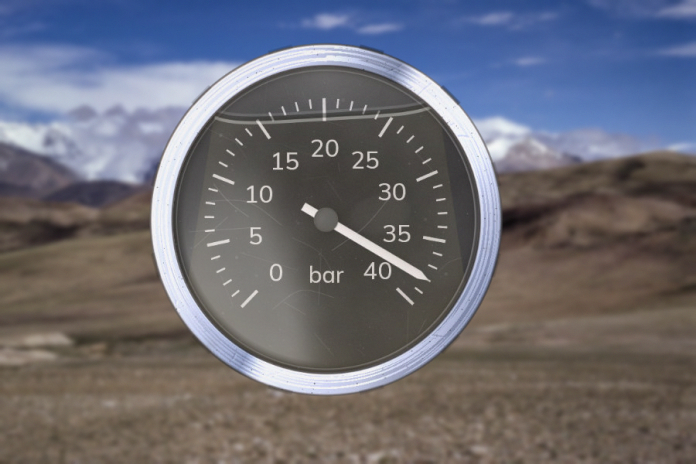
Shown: value=38 unit=bar
